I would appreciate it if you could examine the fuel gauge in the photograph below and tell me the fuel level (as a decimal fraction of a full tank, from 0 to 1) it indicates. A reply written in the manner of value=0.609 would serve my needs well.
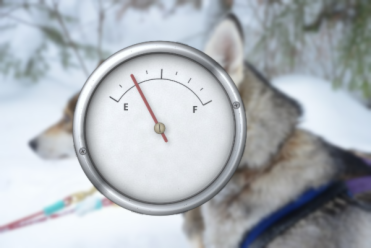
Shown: value=0.25
